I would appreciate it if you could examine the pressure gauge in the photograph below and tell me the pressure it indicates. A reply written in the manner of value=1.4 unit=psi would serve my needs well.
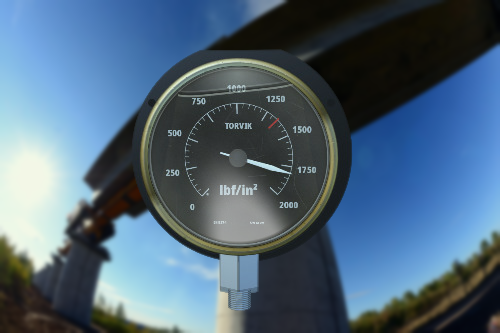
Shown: value=1800 unit=psi
